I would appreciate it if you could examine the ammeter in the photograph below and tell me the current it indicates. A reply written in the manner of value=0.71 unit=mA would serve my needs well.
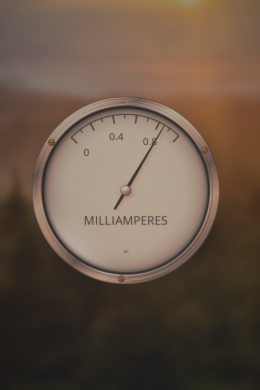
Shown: value=0.85 unit=mA
